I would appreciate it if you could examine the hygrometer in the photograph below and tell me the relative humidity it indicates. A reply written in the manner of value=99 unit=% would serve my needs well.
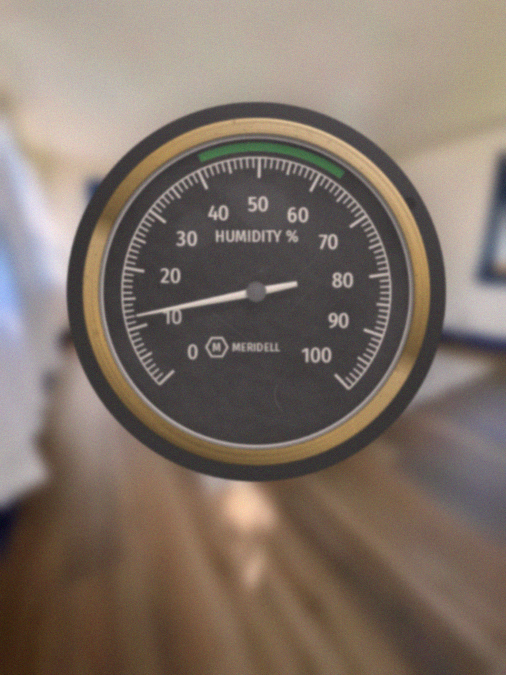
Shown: value=12 unit=%
